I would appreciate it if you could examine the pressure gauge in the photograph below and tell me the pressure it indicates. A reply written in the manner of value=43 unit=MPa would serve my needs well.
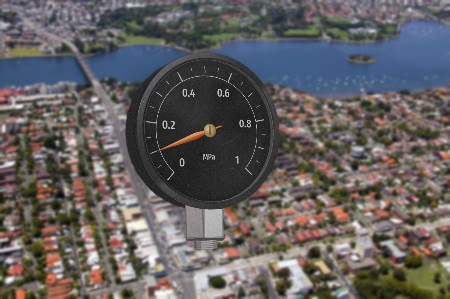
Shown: value=0.1 unit=MPa
